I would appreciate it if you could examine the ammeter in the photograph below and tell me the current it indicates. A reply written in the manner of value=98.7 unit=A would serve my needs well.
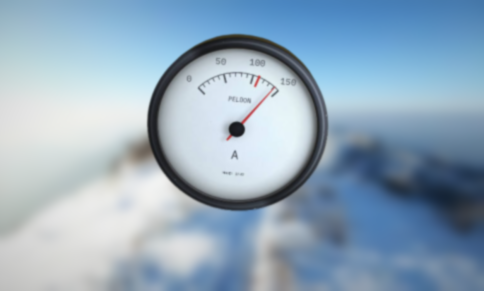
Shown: value=140 unit=A
